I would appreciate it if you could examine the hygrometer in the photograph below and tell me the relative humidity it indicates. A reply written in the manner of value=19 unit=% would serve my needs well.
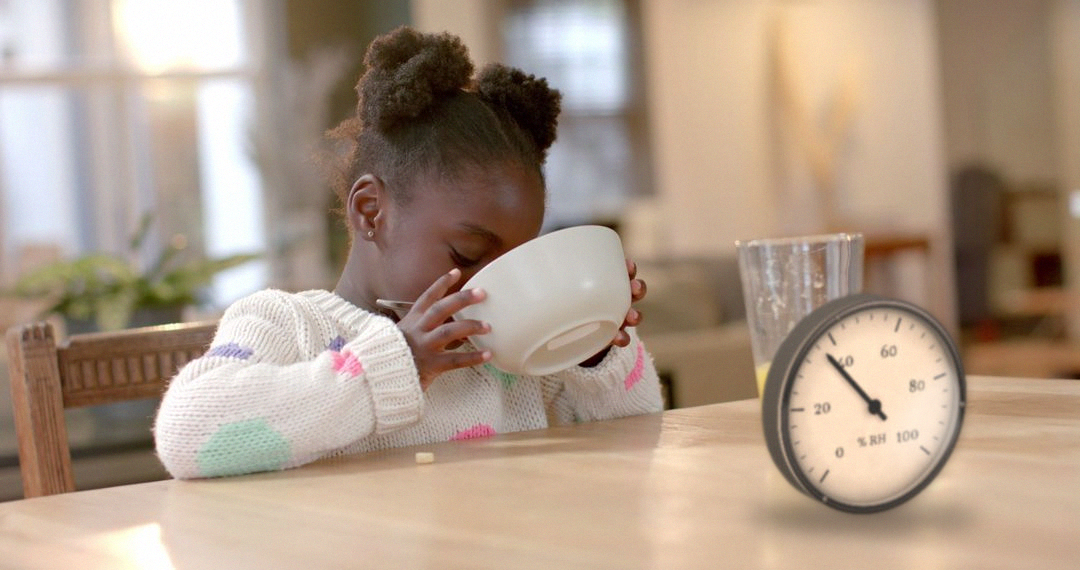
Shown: value=36 unit=%
